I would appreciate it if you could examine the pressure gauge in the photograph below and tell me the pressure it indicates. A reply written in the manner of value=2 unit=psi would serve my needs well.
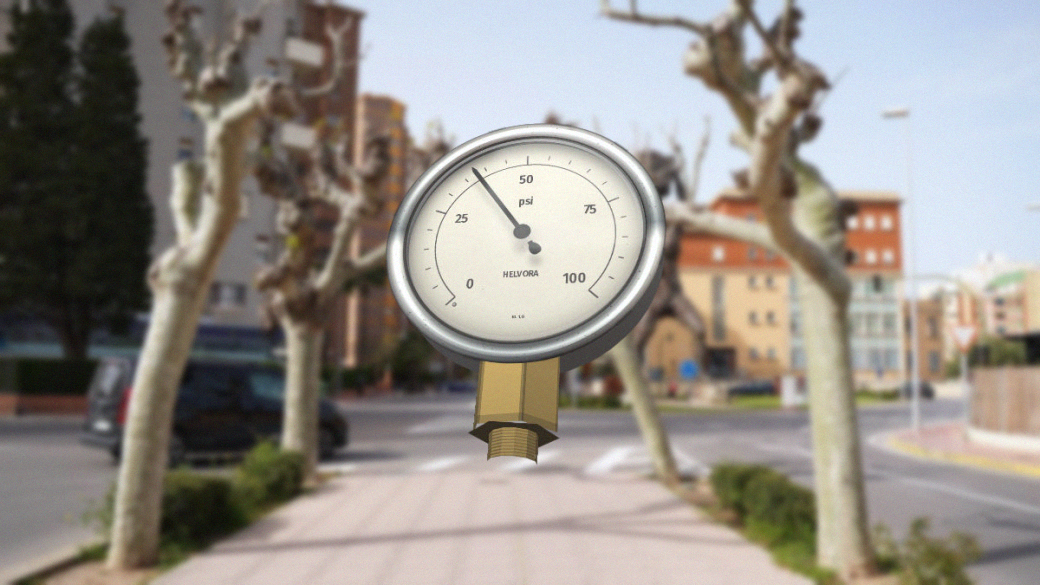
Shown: value=37.5 unit=psi
